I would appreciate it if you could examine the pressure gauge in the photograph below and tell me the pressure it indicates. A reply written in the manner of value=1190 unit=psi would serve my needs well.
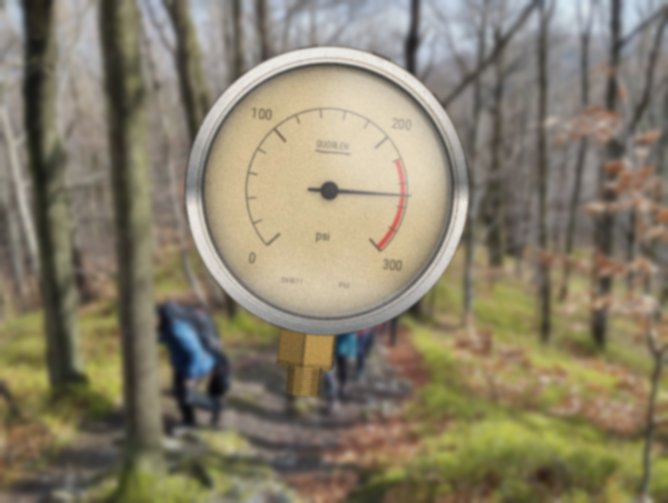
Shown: value=250 unit=psi
